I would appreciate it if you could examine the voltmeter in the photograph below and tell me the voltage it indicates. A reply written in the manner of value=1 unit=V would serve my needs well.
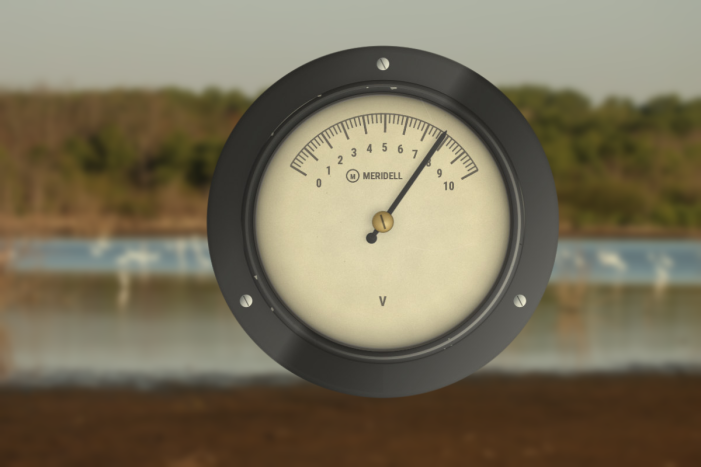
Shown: value=7.8 unit=V
